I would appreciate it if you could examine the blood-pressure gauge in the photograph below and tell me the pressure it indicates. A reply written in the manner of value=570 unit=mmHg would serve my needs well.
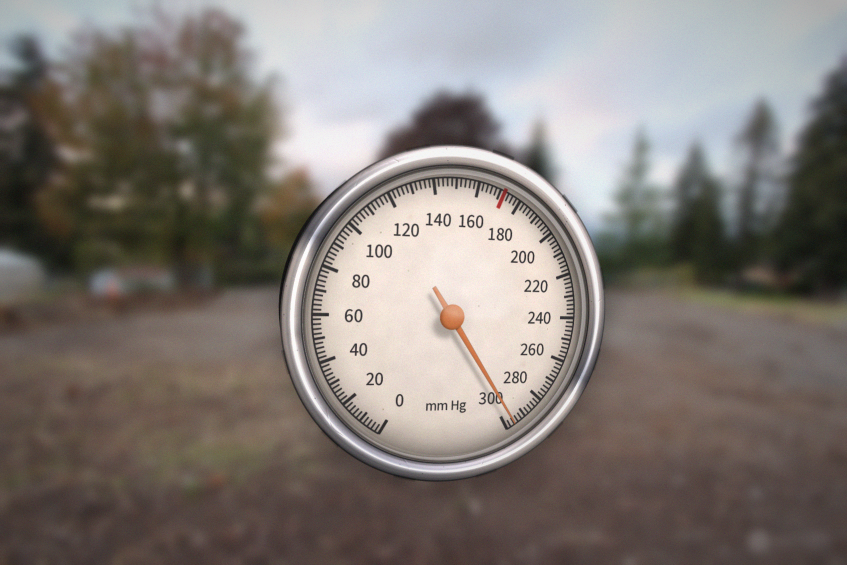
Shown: value=296 unit=mmHg
